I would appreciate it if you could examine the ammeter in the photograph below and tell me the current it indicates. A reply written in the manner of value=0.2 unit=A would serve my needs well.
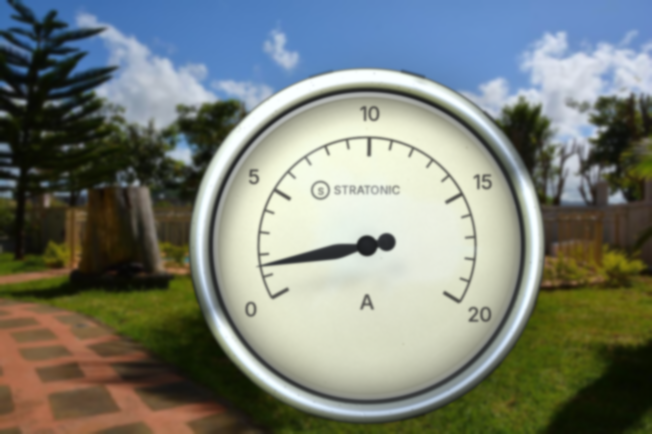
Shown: value=1.5 unit=A
